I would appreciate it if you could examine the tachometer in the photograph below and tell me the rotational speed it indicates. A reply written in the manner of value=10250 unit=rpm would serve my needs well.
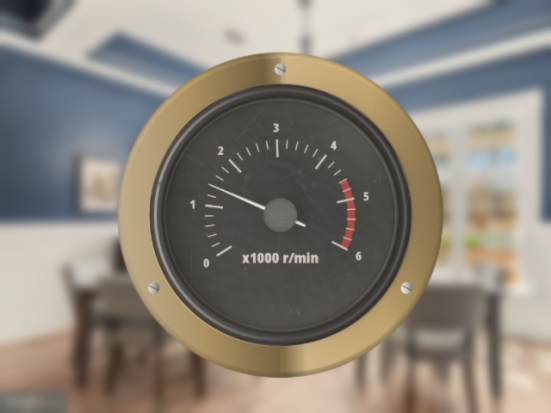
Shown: value=1400 unit=rpm
